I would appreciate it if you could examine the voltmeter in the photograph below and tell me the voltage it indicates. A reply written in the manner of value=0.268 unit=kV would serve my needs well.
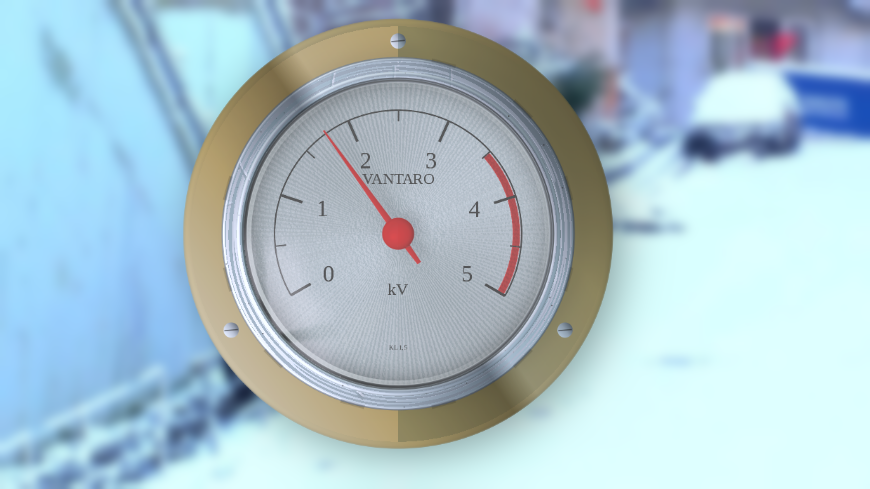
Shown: value=1.75 unit=kV
